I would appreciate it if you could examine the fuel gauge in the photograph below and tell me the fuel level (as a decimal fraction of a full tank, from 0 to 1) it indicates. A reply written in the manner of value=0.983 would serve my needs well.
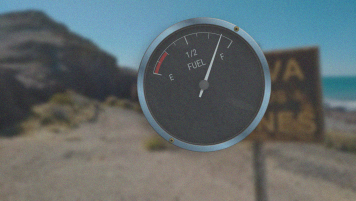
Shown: value=0.875
